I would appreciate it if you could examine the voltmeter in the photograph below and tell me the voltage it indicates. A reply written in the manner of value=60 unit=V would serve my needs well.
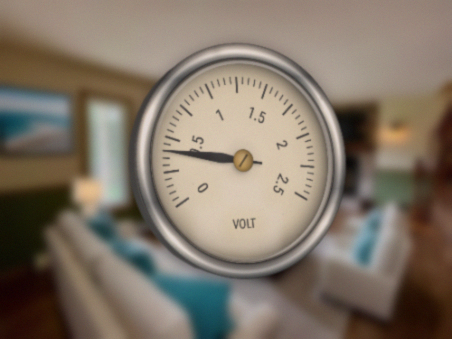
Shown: value=0.4 unit=V
